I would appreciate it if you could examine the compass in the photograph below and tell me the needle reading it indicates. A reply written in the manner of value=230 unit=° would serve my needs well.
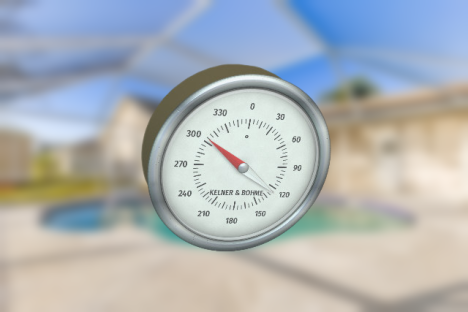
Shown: value=305 unit=°
